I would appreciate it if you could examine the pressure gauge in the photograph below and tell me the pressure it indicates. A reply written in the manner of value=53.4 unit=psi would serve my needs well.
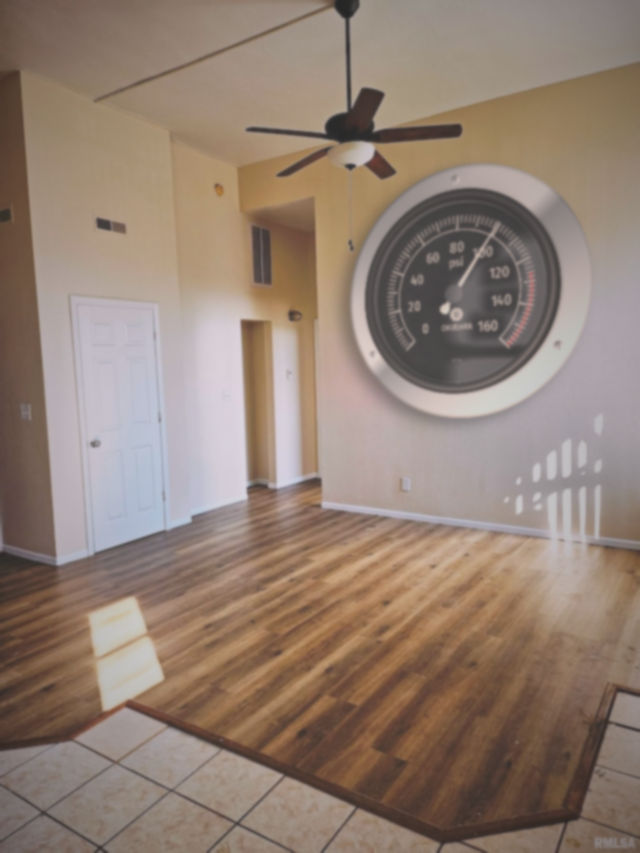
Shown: value=100 unit=psi
